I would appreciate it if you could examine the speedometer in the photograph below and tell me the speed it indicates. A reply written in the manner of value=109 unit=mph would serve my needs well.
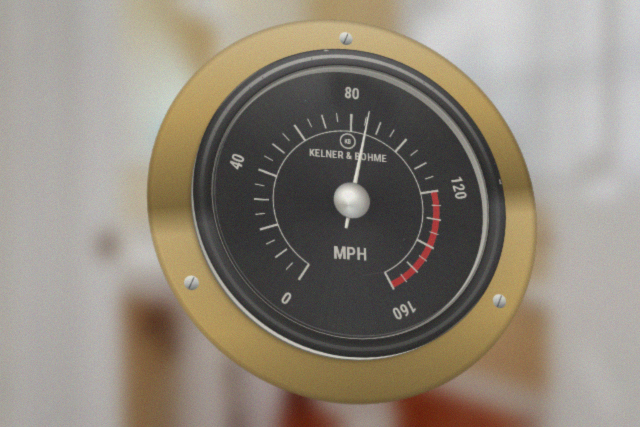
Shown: value=85 unit=mph
